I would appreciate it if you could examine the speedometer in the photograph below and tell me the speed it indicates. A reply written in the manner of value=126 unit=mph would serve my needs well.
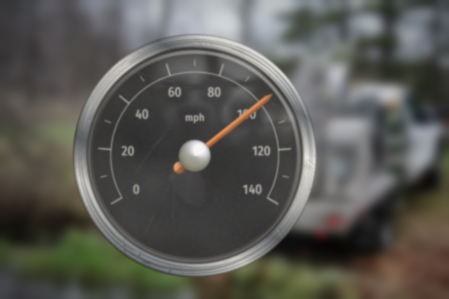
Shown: value=100 unit=mph
